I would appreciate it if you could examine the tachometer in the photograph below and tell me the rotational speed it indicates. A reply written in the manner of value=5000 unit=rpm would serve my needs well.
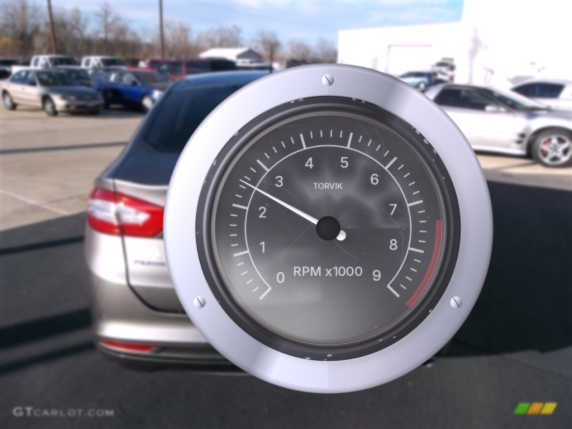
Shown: value=2500 unit=rpm
